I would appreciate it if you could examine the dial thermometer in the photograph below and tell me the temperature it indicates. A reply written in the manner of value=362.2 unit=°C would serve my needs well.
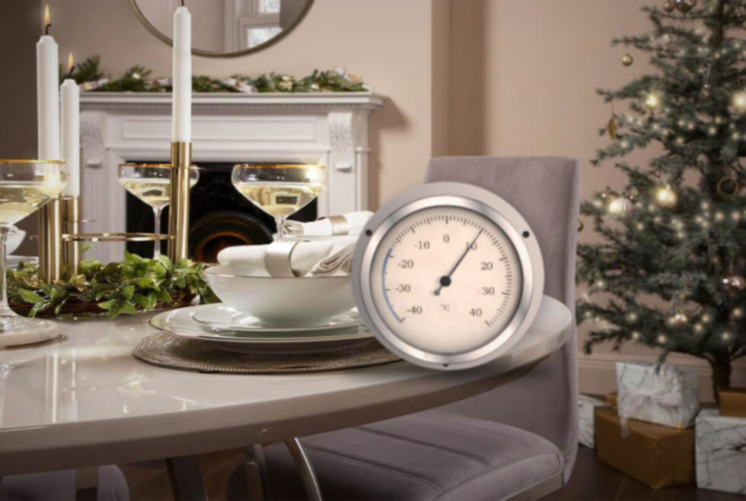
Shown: value=10 unit=°C
